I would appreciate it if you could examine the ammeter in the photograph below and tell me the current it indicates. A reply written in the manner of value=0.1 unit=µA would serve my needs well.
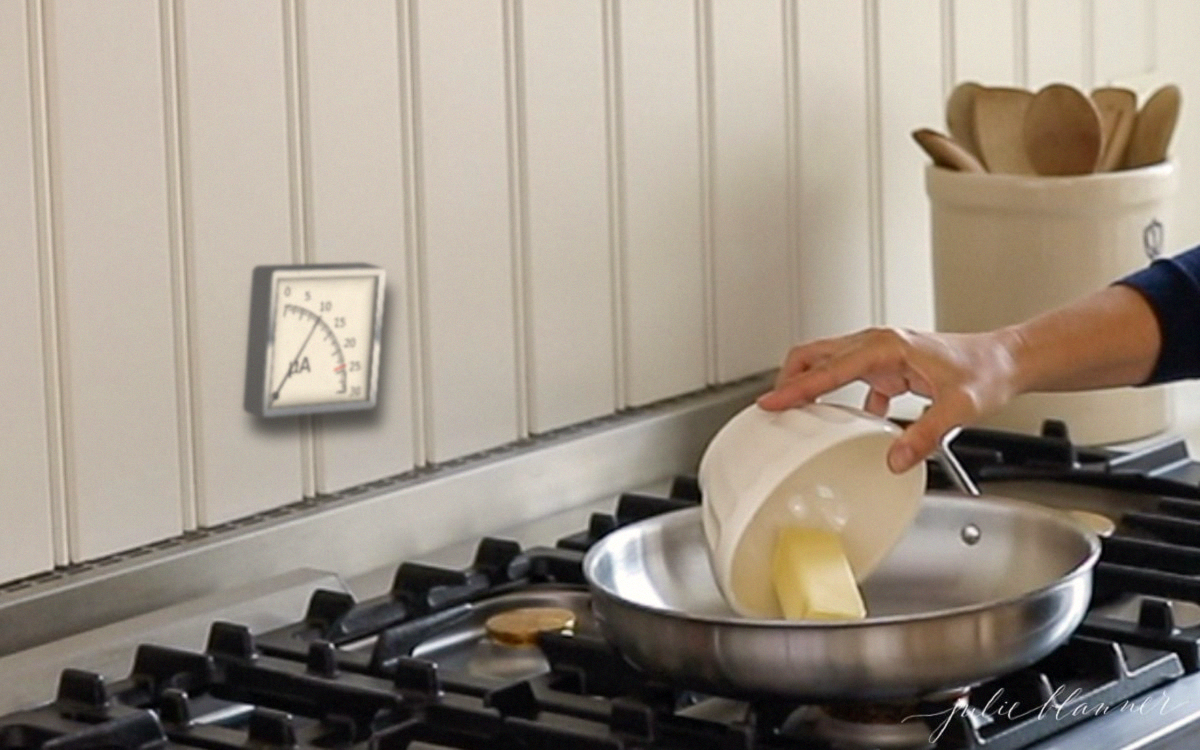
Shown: value=10 unit=µA
